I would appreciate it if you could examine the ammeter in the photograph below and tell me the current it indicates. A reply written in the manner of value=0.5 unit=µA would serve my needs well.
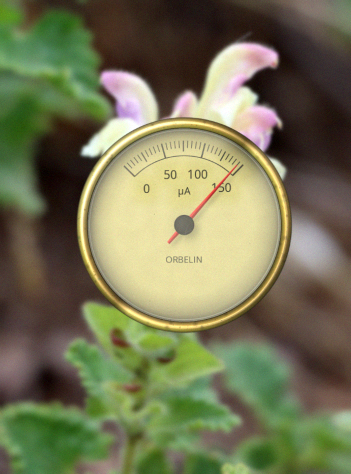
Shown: value=145 unit=µA
